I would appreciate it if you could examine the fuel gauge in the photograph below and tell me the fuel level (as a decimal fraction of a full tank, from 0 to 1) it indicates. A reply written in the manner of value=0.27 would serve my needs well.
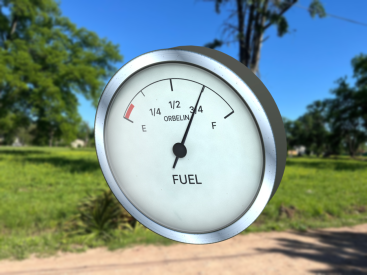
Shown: value=0.75
